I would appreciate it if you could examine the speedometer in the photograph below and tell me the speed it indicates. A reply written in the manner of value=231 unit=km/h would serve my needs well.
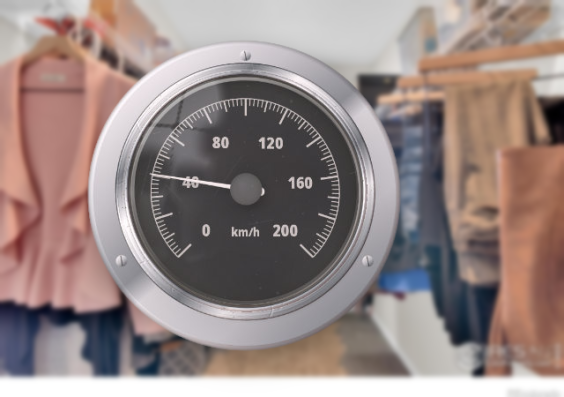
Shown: value=40 unit=km/h
